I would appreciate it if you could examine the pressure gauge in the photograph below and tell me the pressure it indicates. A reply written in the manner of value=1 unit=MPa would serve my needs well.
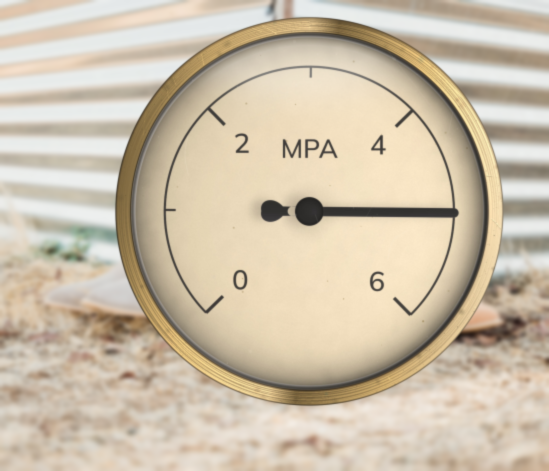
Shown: value=5 unit=MPa
